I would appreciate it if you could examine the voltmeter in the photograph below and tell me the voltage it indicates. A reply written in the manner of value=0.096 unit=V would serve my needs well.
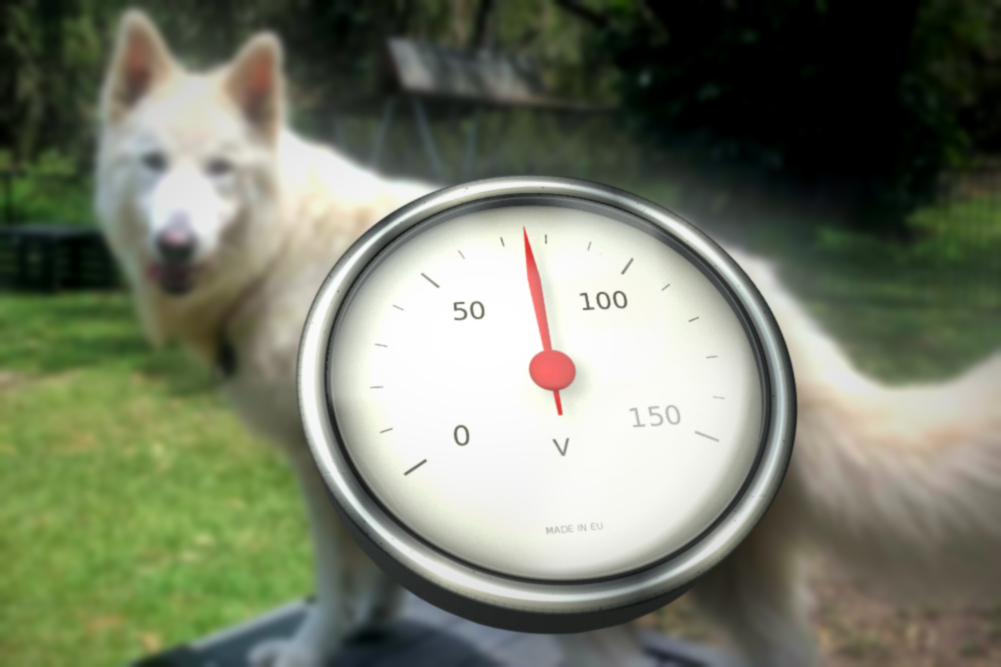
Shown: value=75 unit=V
